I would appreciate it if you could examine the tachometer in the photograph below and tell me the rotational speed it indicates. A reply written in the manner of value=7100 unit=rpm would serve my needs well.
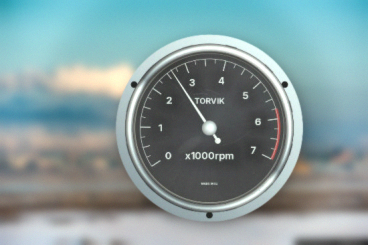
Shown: value=2625 unit=rpm
